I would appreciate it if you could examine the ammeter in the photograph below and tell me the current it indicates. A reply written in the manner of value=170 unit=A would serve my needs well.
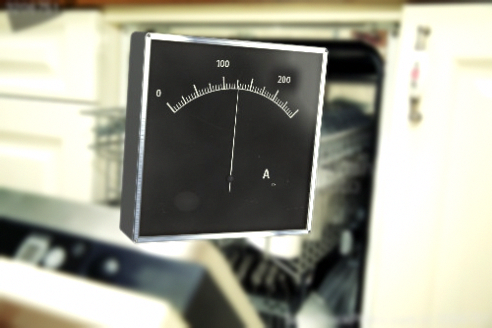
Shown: value=125 unit=A
